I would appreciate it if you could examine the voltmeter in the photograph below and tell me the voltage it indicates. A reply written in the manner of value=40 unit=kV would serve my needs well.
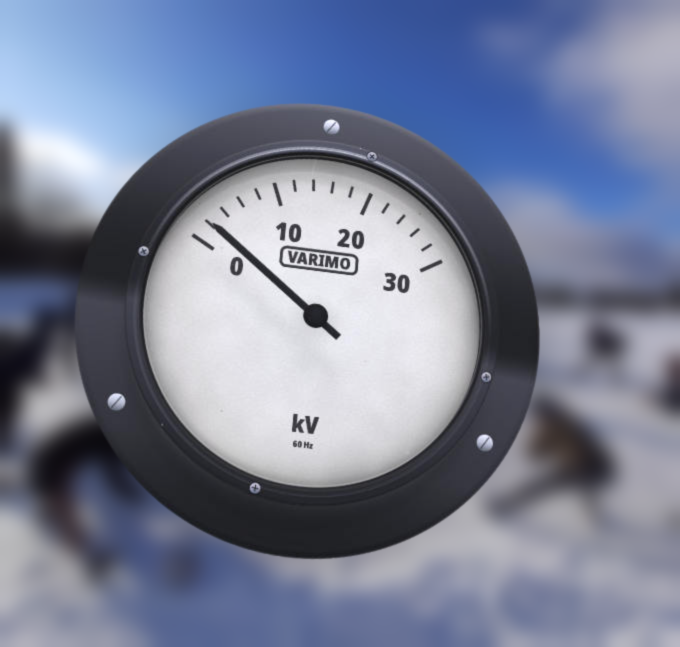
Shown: value=2 unit=kV
